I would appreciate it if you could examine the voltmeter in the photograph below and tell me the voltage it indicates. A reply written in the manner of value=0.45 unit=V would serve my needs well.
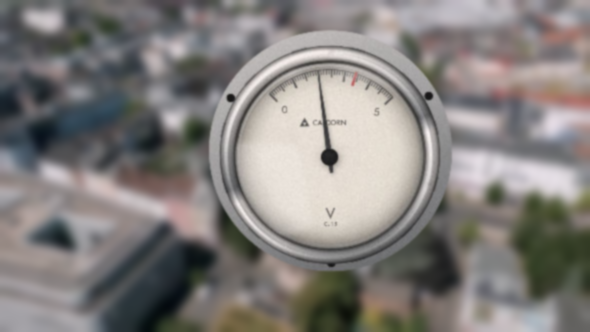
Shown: value=2 unit=V
